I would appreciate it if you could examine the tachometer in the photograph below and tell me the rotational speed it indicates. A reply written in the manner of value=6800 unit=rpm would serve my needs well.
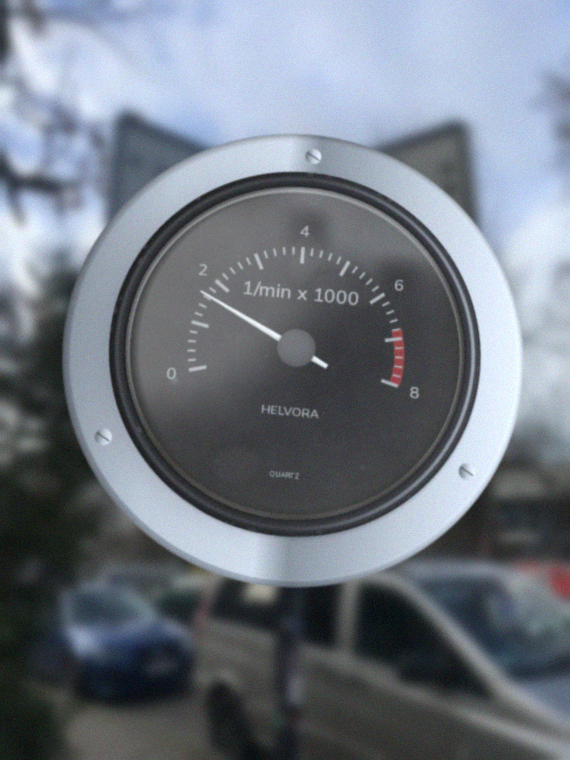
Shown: value=1600 unit=rpm
